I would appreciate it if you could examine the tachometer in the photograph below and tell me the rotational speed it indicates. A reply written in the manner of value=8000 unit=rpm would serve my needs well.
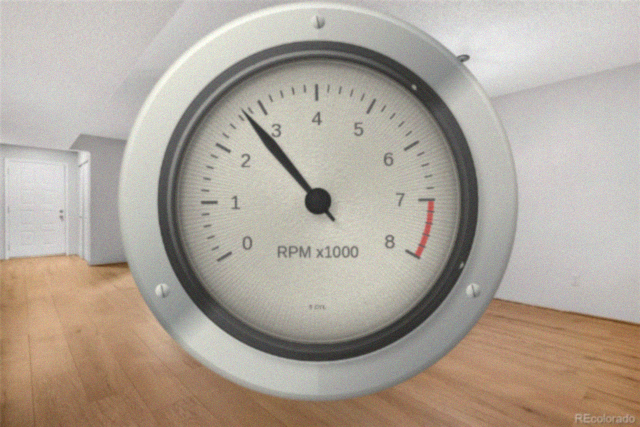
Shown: value=2700 unit=rpm
